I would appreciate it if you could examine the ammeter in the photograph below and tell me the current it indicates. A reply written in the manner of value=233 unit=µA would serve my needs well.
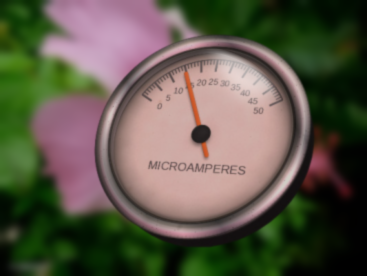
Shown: value=15 unit=µA
